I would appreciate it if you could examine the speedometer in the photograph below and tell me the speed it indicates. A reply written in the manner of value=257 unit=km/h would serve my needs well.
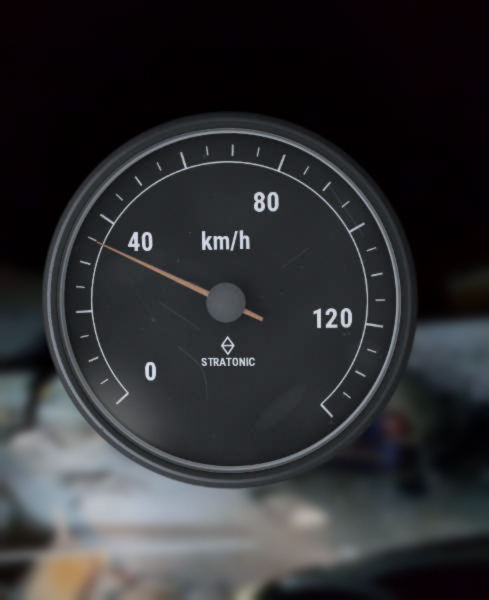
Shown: value=35 unit=km/h
